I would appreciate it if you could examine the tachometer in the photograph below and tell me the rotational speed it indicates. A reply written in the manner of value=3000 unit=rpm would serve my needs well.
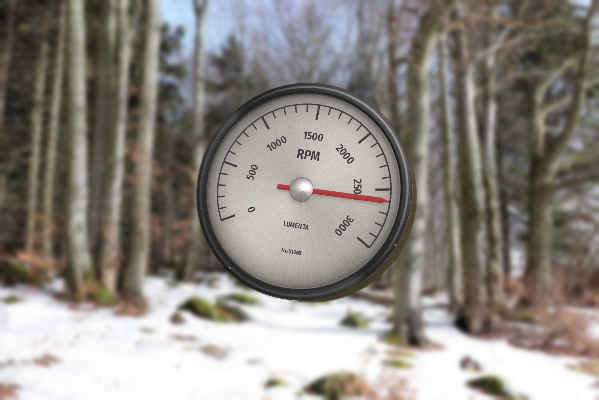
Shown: value=2600 unit=rpm
